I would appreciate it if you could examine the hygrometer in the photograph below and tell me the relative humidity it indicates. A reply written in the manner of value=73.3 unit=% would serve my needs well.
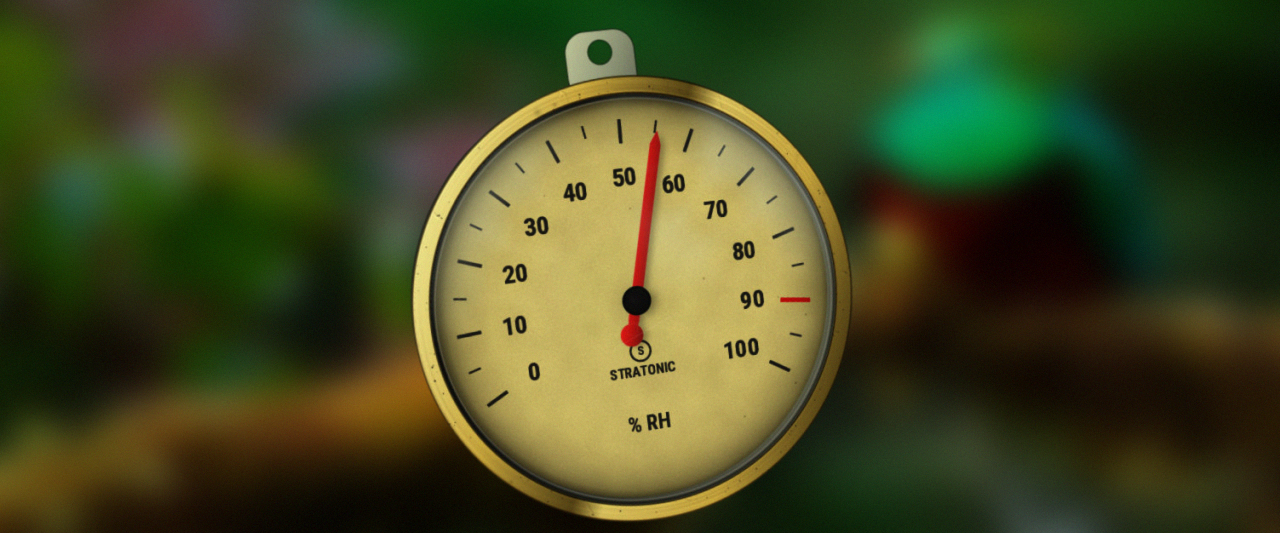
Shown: value=55 unit=%
